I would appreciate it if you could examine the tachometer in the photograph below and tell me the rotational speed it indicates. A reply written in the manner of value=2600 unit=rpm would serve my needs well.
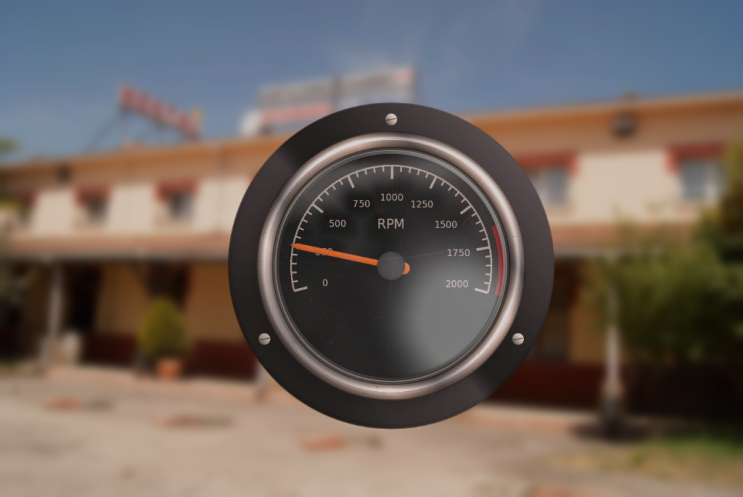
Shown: value=250 unit=rpm
